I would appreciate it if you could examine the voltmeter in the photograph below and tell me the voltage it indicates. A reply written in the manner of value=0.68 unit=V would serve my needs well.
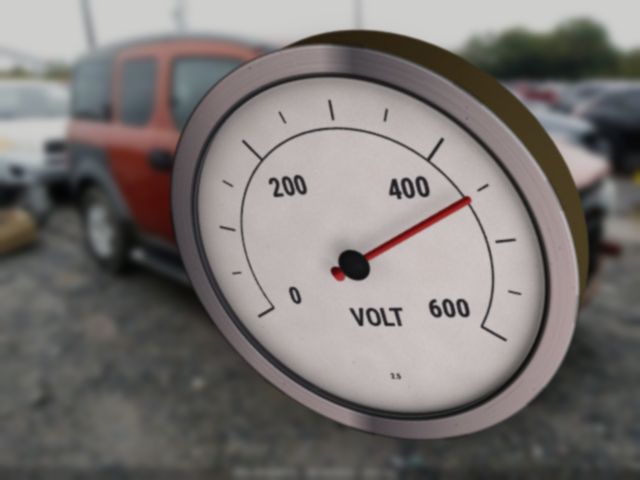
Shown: value=450 unit=V
